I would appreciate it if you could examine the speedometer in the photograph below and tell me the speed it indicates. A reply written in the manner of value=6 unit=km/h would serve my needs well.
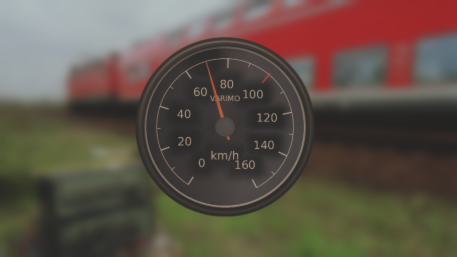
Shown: value=70 unit=km/h
